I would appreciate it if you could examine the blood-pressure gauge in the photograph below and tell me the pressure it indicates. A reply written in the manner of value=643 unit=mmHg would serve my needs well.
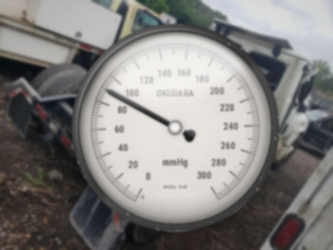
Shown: value=90 unit=mmHg
